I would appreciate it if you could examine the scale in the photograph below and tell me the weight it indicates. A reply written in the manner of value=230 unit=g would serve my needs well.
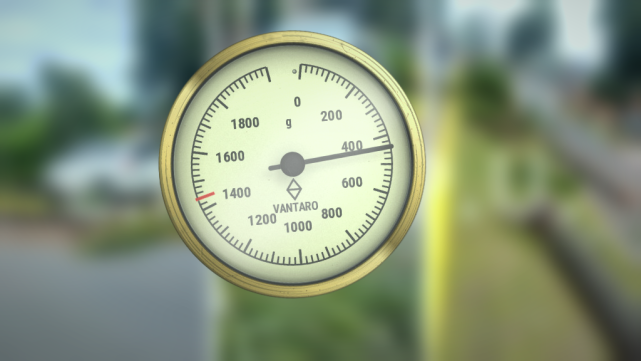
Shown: value=440 unit=g
